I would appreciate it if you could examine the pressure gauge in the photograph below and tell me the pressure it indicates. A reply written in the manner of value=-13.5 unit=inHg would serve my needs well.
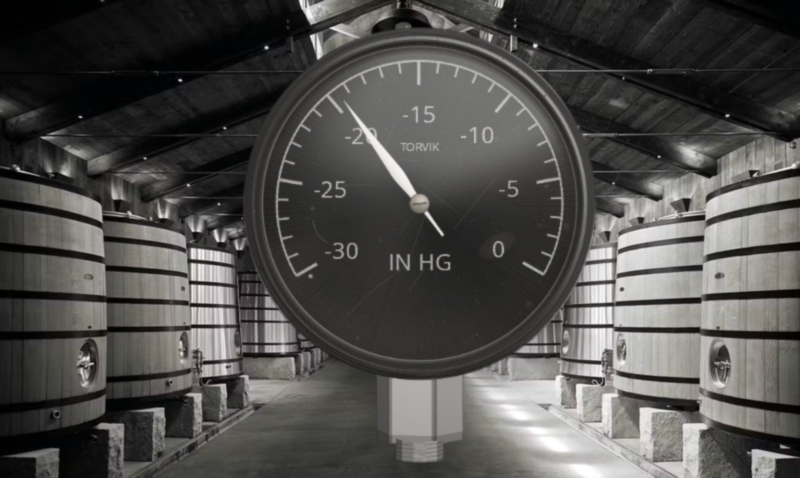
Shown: value=-19.5 unit=inHg
